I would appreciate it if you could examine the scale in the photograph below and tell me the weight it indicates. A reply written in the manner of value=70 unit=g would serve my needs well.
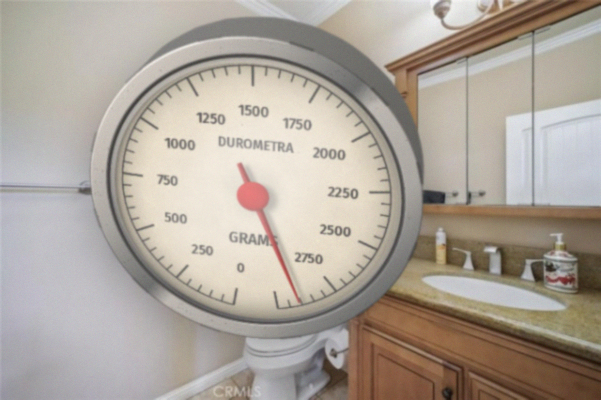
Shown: value=2900 unit=g
